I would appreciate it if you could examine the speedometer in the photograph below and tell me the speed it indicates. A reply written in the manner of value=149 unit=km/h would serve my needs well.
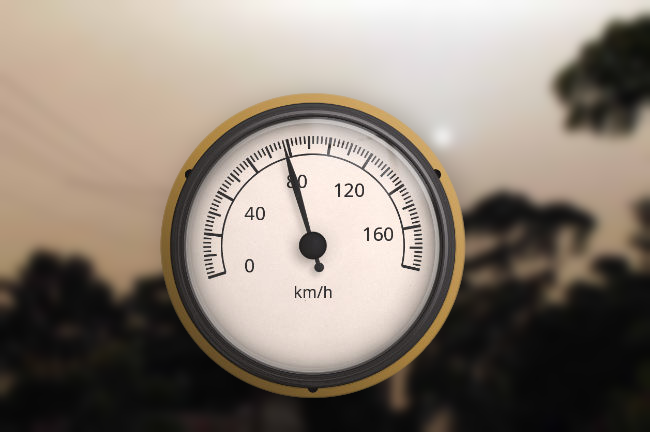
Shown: value=78 unit=km/h
